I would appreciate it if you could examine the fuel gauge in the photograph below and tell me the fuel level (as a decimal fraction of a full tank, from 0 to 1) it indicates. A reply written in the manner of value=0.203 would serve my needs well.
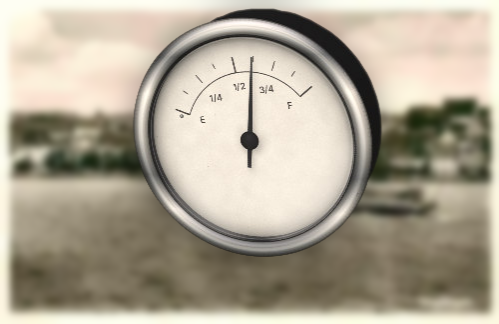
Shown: value=0.625
